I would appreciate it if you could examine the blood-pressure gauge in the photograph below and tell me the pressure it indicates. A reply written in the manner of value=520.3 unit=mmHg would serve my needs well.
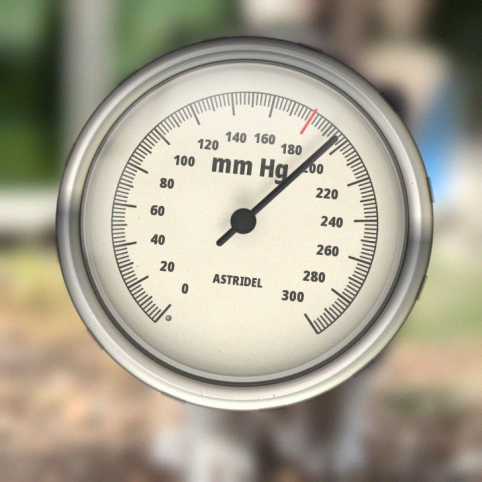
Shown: value=196 unit=mmHg
